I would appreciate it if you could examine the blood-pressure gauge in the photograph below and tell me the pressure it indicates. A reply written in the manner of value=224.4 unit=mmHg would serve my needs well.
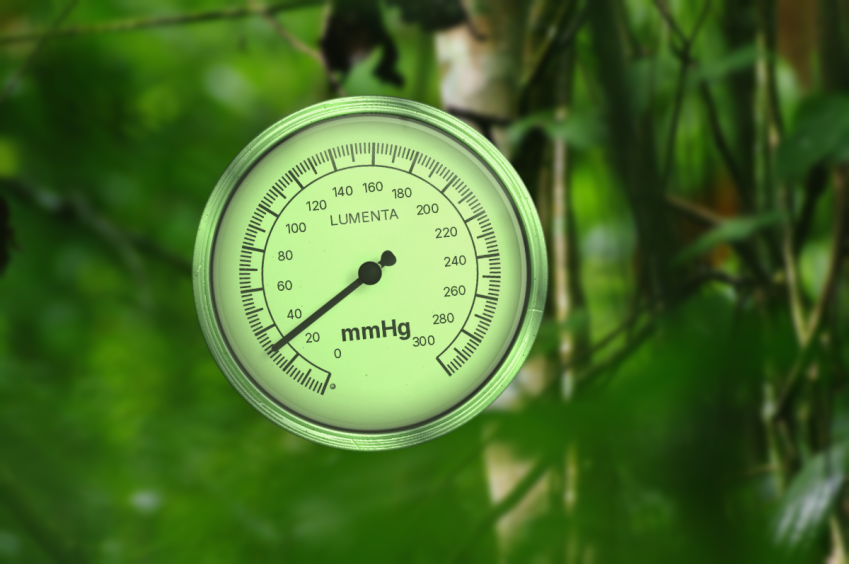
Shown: value=30 unit=mmHg
